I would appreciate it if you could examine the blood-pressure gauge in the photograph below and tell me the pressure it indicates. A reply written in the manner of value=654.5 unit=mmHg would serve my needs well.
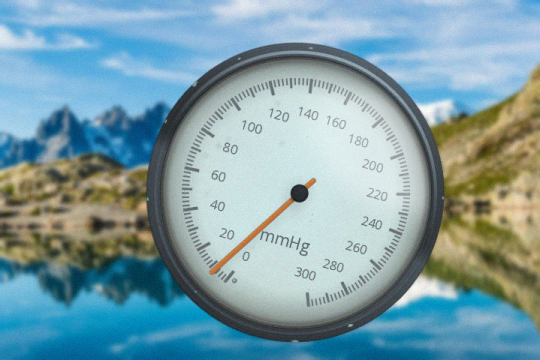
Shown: value=8 unit=mmHg
